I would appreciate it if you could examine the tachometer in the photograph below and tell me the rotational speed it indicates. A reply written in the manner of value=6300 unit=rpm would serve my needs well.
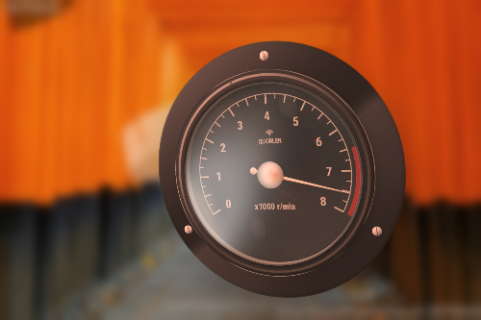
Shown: value=7500 unit=rpm
